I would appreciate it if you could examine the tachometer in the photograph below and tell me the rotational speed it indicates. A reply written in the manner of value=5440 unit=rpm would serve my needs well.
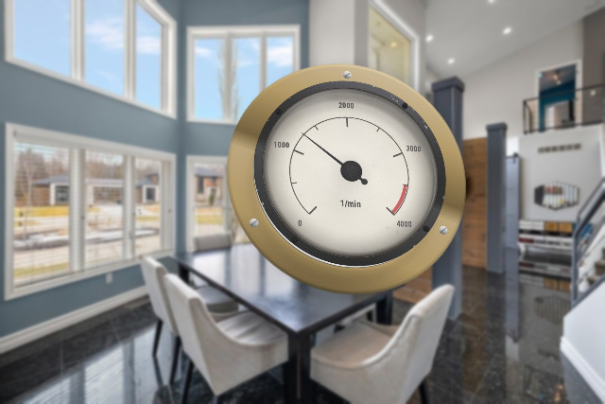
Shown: value=1250 unit=rpm
